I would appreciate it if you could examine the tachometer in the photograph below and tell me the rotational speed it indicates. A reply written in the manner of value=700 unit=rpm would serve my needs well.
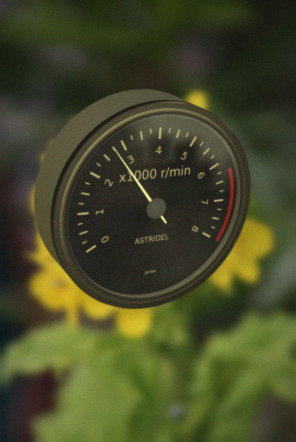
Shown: value=2750 unit=rpm
